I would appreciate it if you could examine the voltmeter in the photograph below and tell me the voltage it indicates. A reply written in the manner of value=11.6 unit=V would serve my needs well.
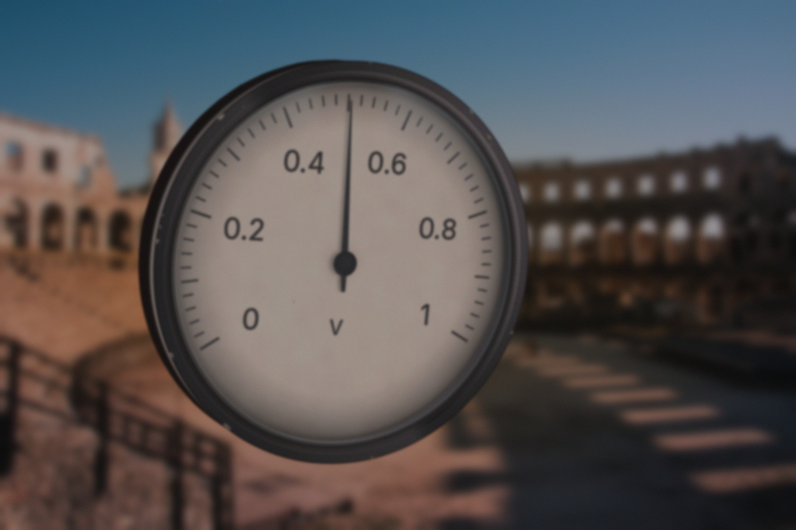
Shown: value=0.5 unit=V
